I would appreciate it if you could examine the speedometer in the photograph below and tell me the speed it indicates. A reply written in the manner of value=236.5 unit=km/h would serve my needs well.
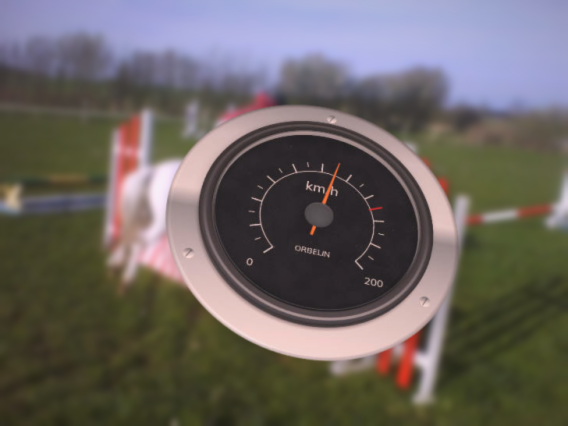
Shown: value=110 unit=km/h
